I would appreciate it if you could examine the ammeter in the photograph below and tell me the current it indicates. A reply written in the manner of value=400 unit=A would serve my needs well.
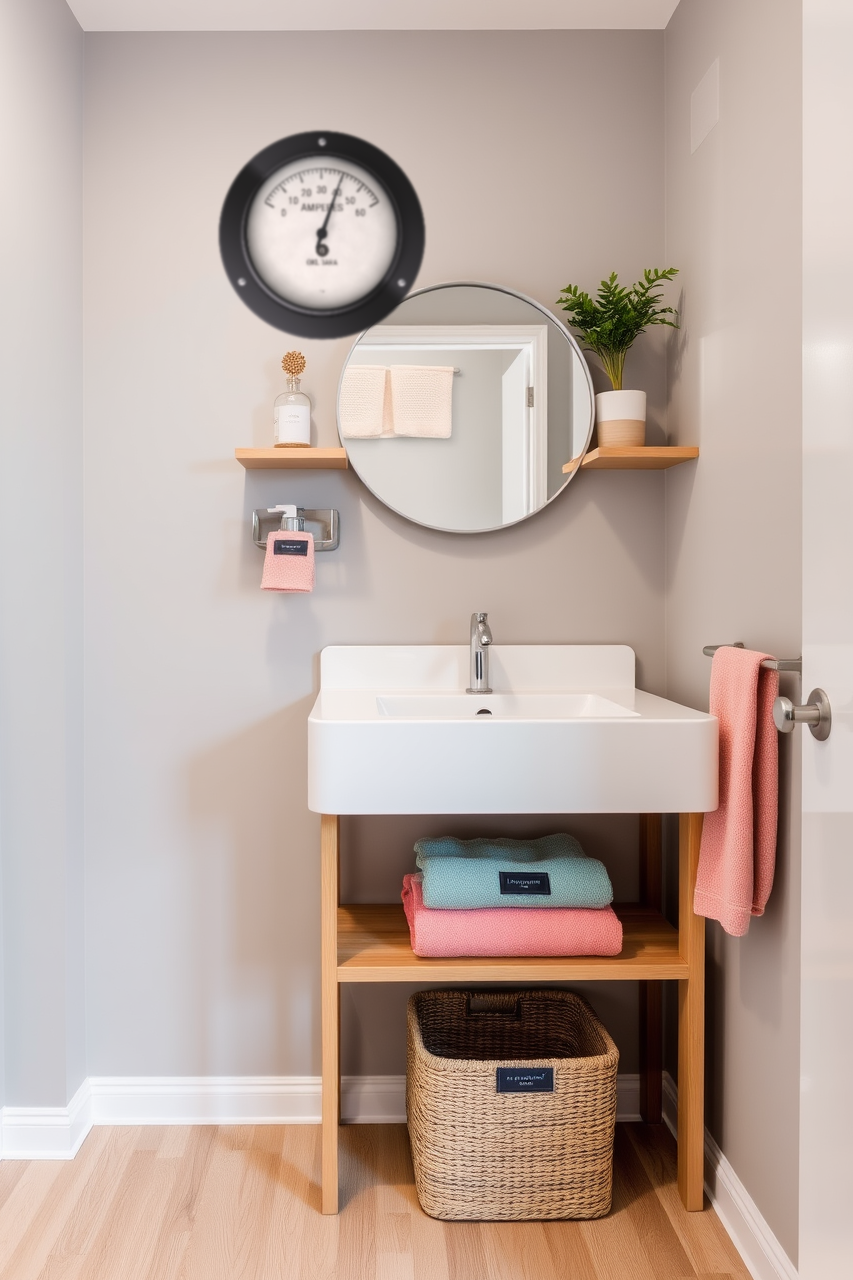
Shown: value=40 unit=A
